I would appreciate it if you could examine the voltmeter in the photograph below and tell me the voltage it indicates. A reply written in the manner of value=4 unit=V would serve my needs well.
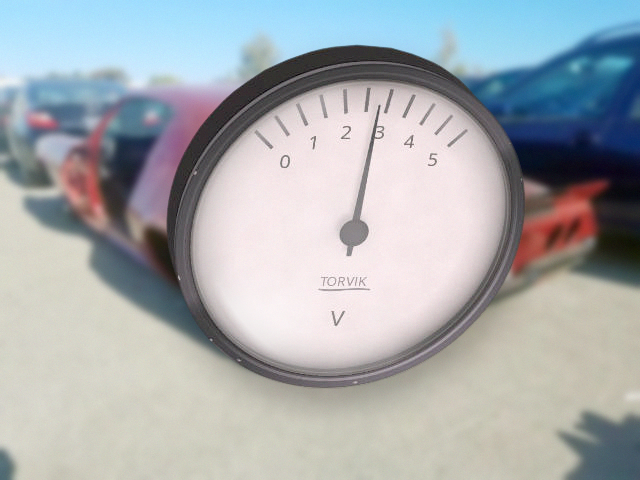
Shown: value=2.75 unit=V
